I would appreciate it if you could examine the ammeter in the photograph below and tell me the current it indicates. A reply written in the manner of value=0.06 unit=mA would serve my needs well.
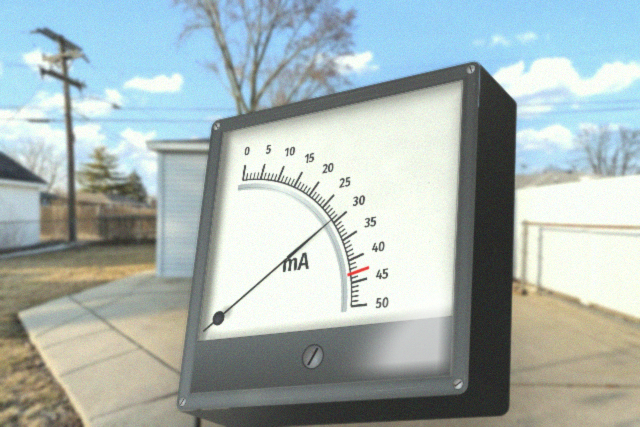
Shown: value=30 unit=mA
